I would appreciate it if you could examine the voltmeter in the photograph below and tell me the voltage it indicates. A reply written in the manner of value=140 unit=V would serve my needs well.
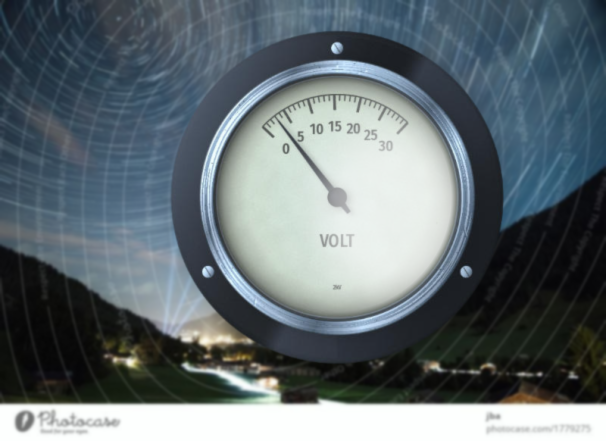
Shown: value=3 unit=V
